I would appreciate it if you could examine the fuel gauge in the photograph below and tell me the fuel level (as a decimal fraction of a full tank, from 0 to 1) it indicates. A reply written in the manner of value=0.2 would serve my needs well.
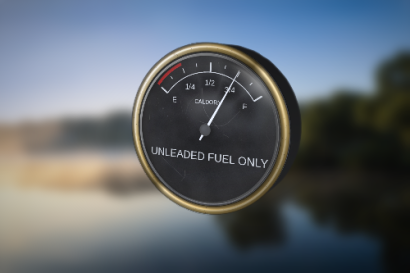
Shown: value=0.75
